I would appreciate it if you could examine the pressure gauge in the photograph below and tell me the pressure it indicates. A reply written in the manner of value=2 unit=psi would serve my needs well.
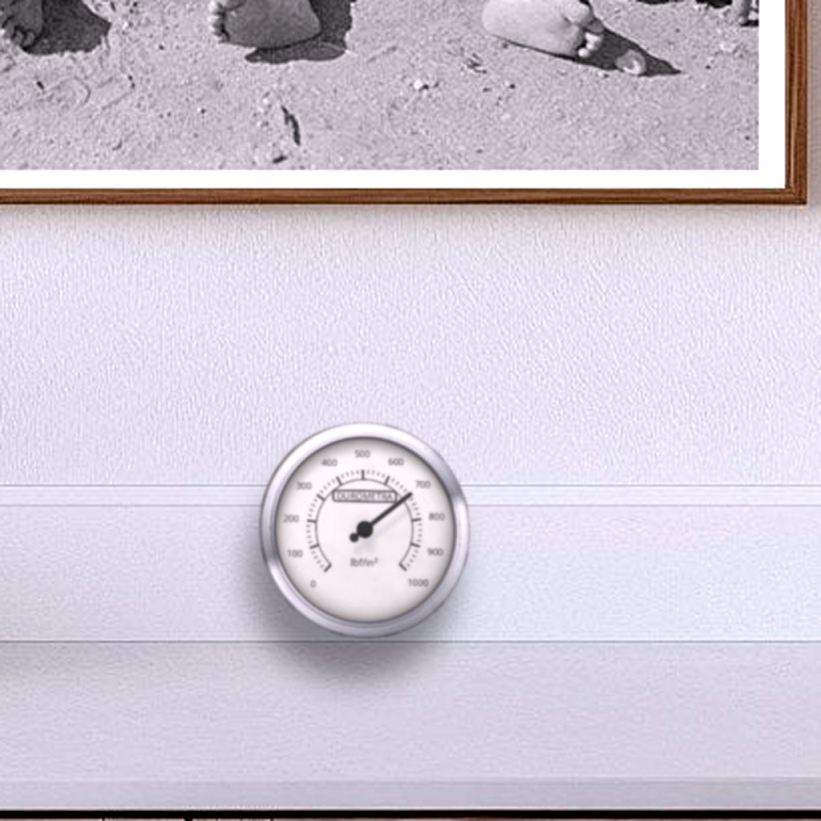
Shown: value=700 unit=psi
